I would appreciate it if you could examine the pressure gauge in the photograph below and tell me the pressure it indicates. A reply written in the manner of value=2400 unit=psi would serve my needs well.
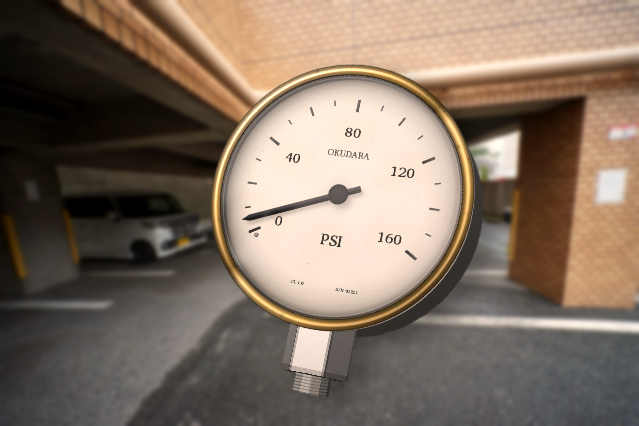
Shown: value=5 unit=psi
